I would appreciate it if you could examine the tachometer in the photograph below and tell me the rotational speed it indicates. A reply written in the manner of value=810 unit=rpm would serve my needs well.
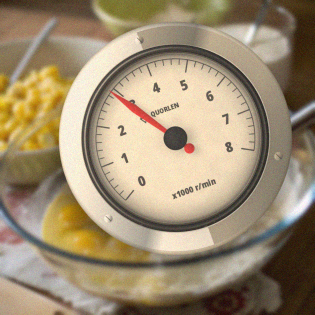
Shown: value=2900 unit=rpm
